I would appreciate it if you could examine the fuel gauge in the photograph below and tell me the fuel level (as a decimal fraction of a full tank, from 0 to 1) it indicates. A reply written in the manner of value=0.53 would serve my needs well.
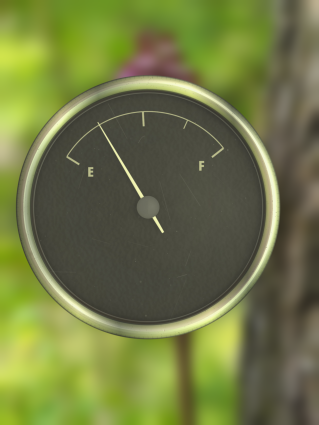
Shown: value=0.25
